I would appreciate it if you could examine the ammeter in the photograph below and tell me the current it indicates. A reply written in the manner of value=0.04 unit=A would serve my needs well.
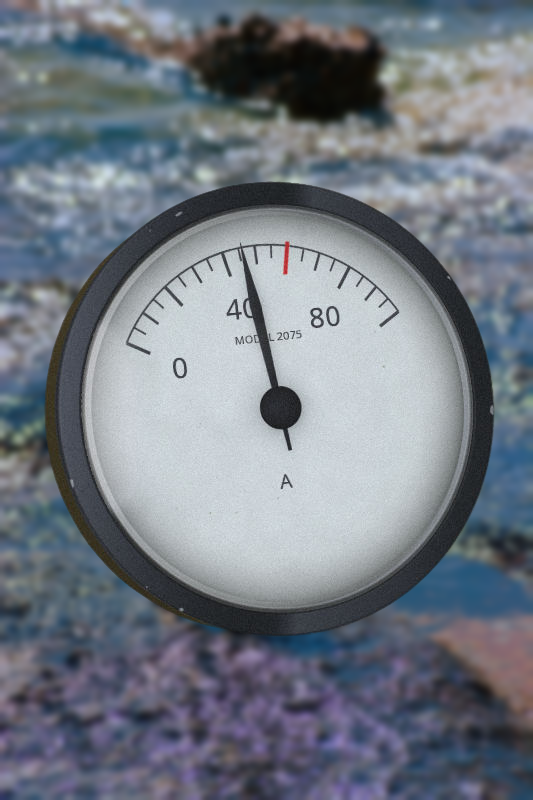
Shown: value=45 unit=A
